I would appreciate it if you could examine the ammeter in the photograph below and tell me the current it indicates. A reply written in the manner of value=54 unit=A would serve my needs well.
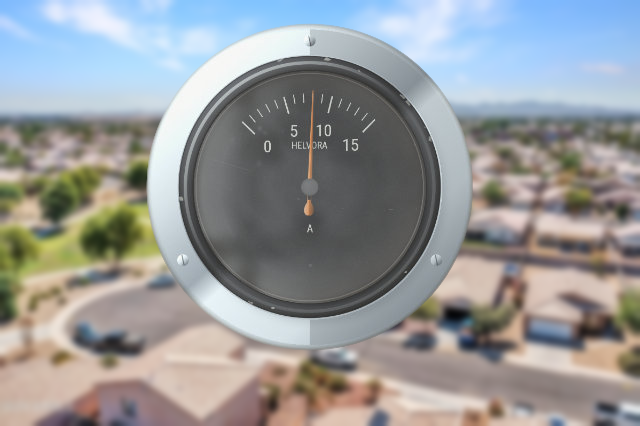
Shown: value=8 unit=A
